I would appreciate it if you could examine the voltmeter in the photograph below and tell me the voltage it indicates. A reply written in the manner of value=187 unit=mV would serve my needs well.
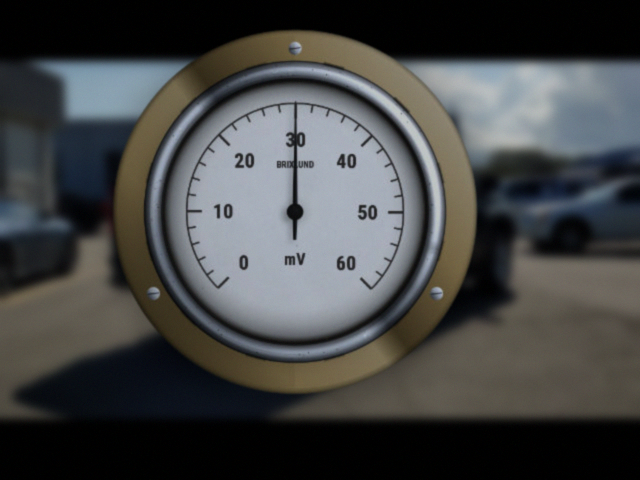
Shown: value=30 unit=mV
